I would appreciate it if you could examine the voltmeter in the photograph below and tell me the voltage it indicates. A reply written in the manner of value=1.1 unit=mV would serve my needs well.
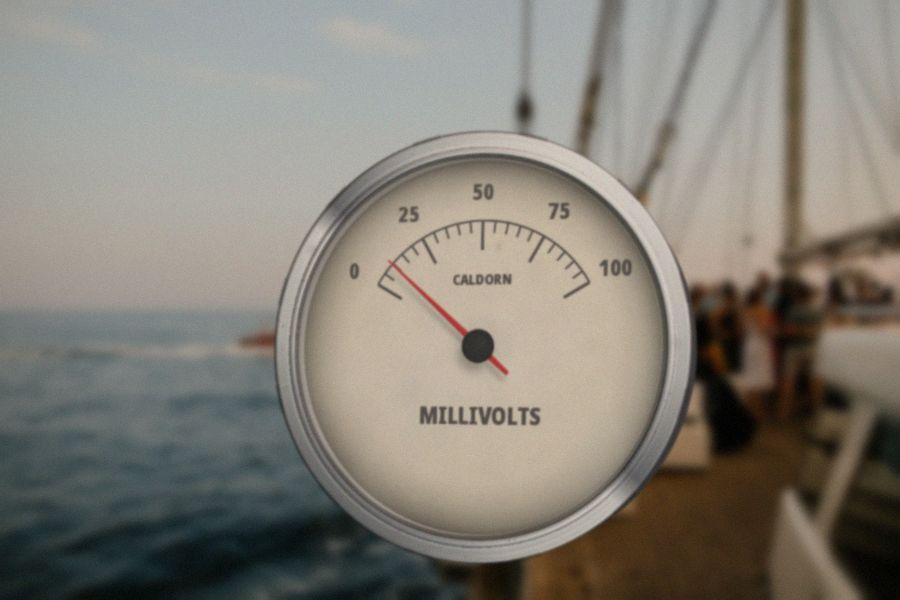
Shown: value=10 unit=mV
